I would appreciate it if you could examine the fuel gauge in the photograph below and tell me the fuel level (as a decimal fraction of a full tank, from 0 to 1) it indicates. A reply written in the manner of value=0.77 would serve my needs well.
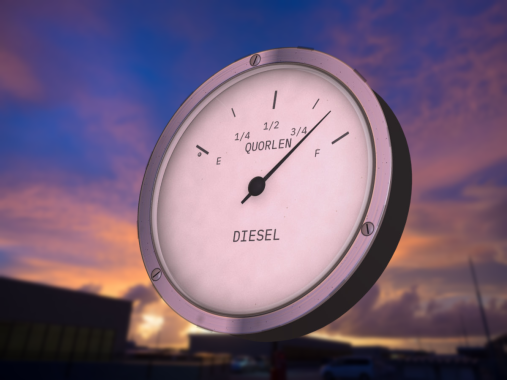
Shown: value=0.875
